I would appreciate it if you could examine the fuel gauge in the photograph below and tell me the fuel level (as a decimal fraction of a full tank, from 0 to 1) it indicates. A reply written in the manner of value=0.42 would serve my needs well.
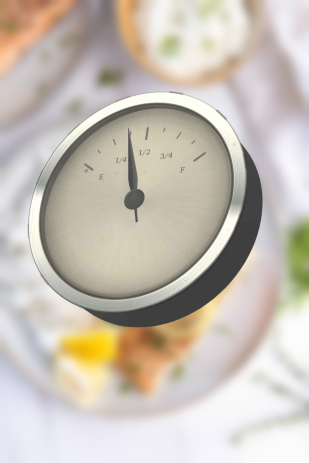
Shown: value=0.375
